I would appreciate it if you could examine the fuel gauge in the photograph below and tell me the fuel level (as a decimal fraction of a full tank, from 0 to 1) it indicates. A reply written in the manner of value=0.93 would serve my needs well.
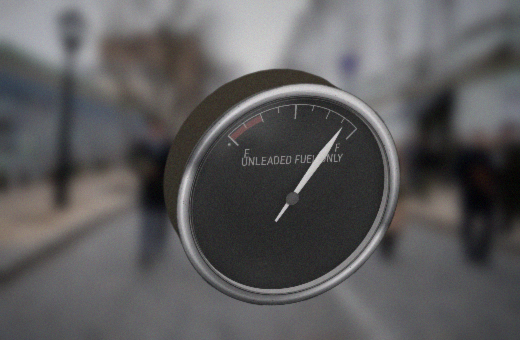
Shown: value=0.875
